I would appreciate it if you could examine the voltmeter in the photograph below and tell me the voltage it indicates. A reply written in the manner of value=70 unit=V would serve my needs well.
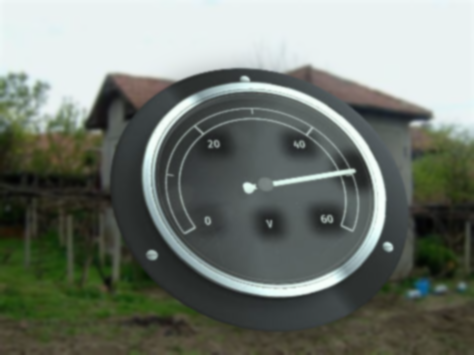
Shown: value=50 unit=V
